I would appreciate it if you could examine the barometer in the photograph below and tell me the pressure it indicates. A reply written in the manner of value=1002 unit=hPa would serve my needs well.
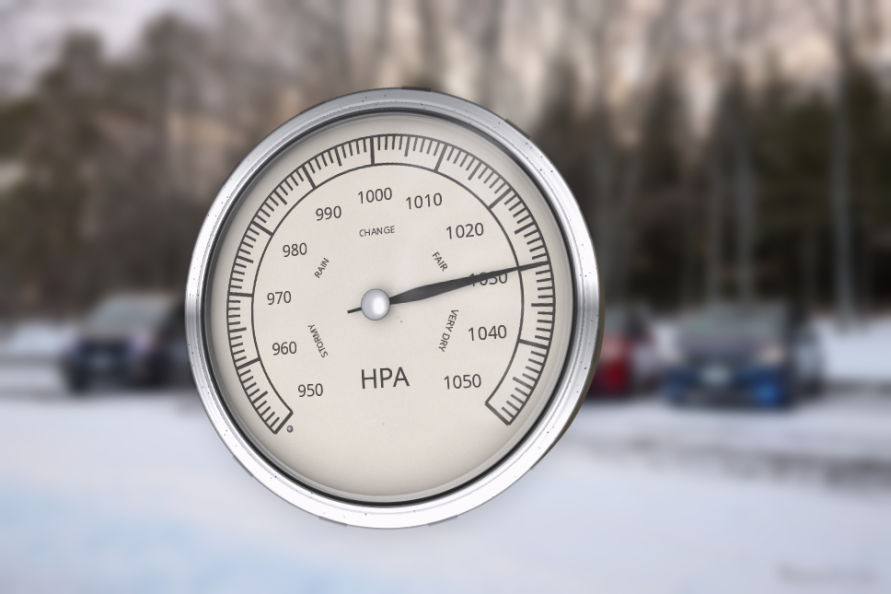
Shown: value=1030 unit=hPa
